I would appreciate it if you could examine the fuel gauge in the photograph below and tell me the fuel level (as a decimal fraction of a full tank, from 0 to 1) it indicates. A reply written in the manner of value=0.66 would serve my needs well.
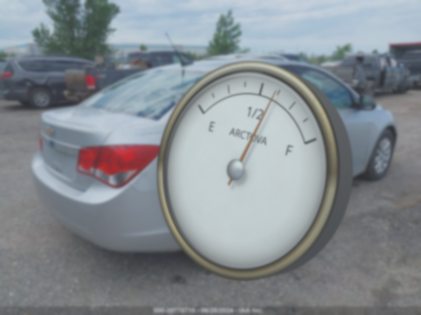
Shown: value=0.625
